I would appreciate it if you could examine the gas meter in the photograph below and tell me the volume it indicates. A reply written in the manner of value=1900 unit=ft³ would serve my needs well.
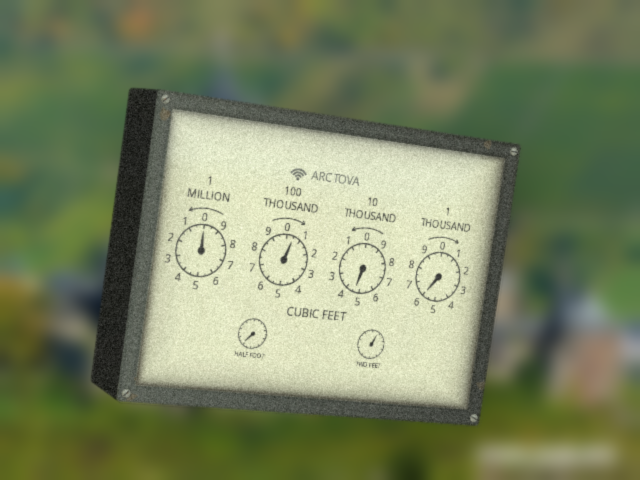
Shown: value=4600 unit=ft³
